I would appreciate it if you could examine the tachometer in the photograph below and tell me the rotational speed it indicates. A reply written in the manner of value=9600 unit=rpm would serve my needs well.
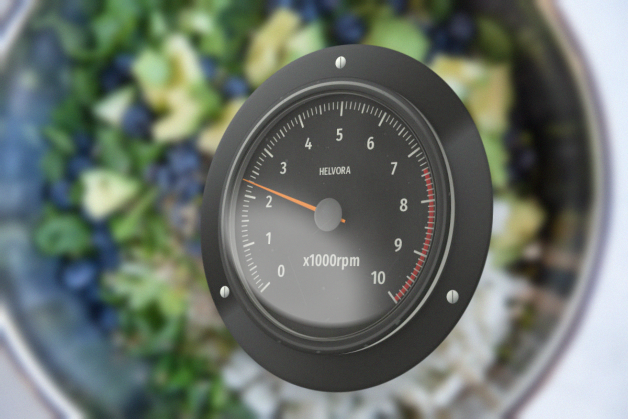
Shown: value=2300 unit=rpm
